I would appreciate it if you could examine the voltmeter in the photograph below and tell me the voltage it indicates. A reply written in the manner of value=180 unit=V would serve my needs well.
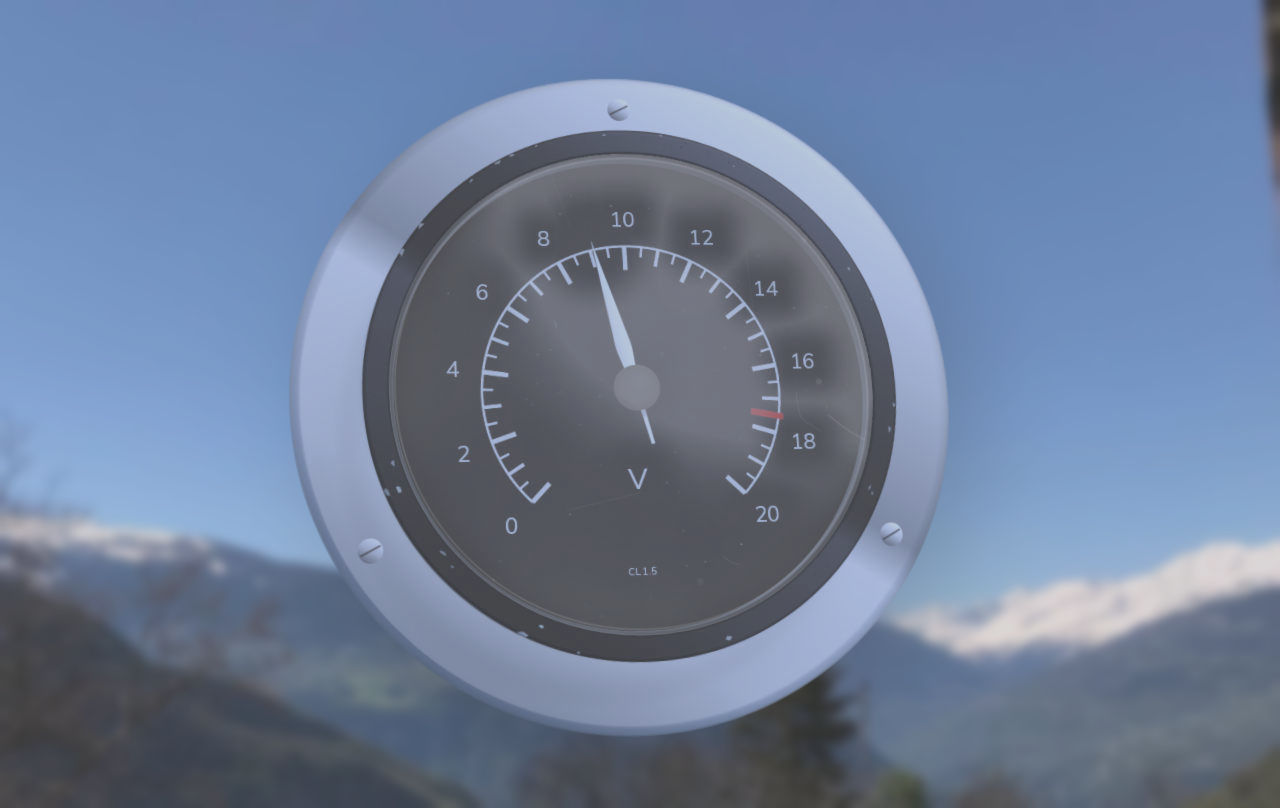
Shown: value=9 unit=V
